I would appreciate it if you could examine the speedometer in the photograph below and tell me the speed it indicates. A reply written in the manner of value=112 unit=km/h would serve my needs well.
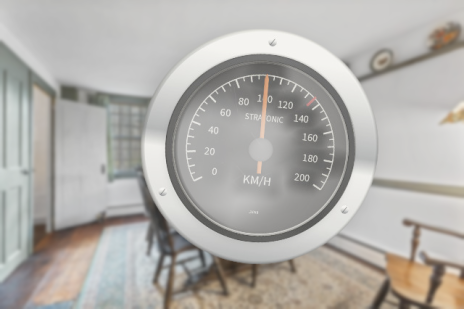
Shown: value=100 unit=km/h
